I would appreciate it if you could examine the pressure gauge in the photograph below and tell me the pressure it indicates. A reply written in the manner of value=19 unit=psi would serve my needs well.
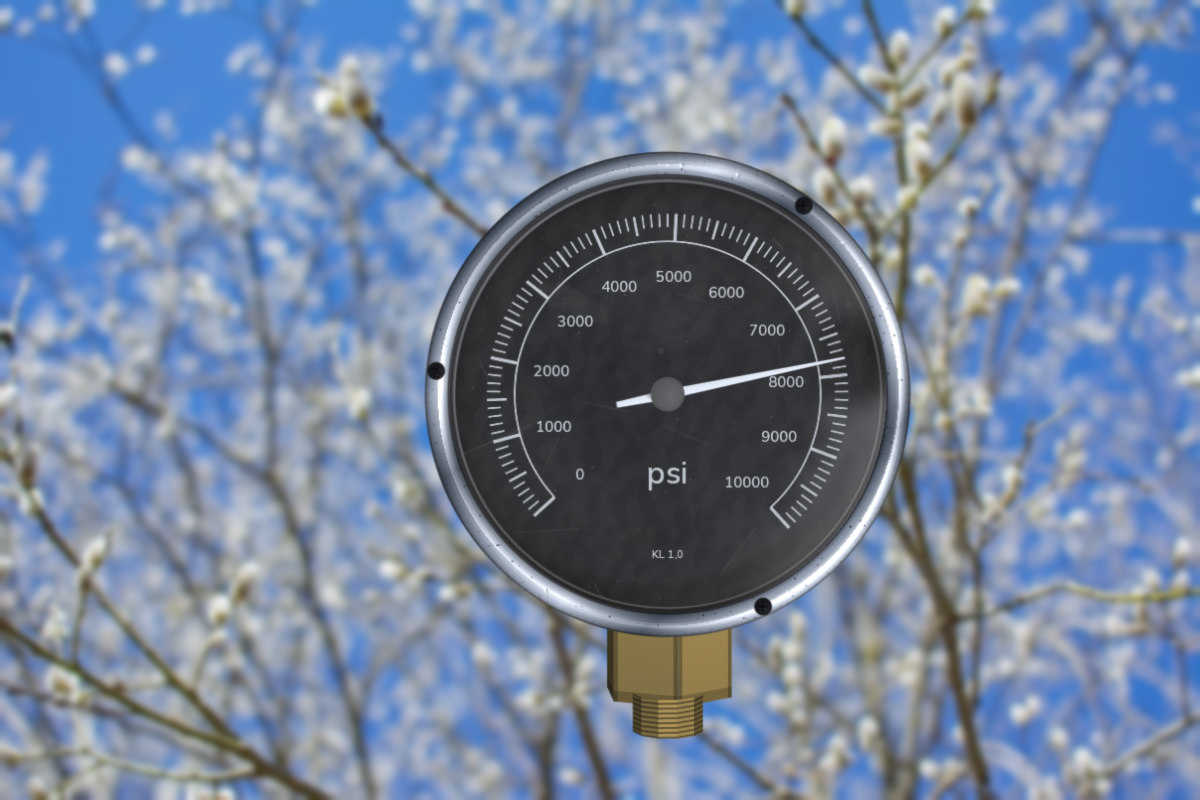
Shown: value=7800 unit=psi
